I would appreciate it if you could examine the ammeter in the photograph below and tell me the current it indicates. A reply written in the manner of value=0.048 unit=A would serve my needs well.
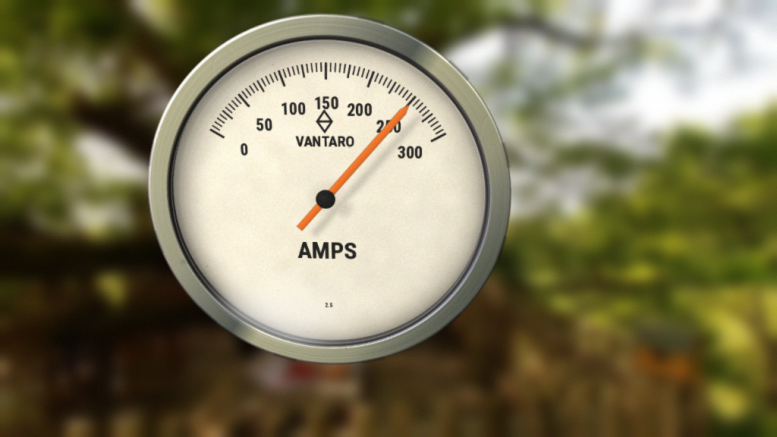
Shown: value=250 unit=A
